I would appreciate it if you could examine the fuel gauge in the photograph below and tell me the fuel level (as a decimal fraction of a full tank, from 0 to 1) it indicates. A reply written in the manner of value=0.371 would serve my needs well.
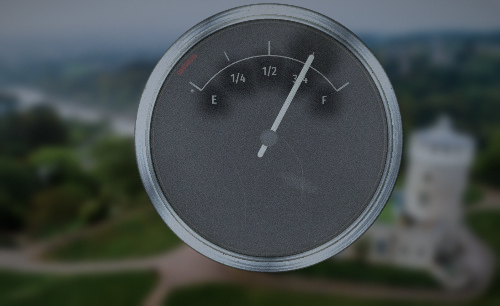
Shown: value=0.75
